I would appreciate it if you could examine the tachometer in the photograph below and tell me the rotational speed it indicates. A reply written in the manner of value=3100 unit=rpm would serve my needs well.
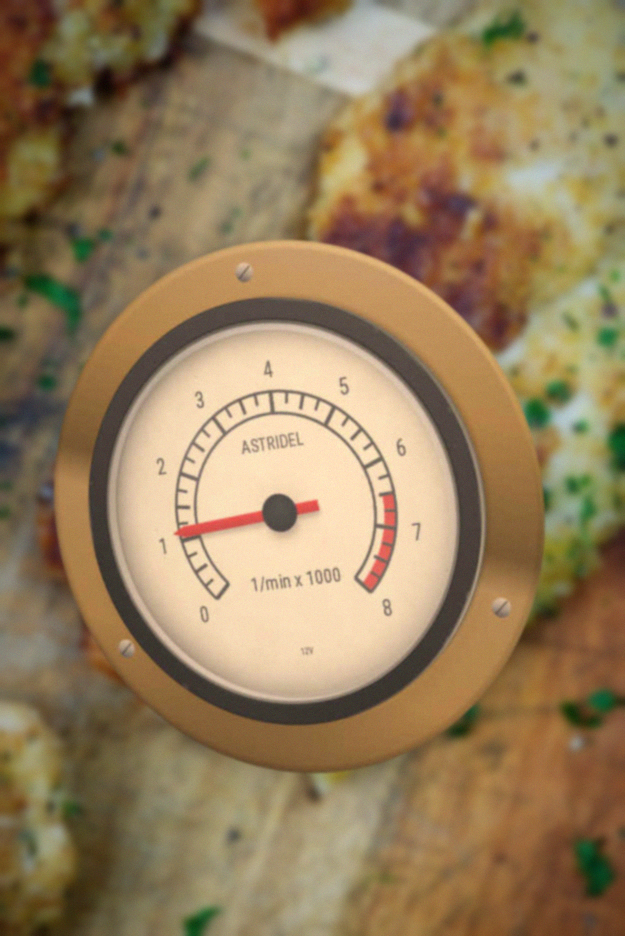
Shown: value=1125 unit=rpm
